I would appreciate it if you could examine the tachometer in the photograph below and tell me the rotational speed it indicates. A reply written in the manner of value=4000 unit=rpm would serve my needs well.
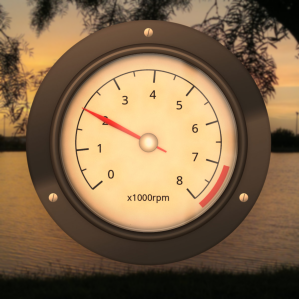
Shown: value=2000 unit=rpm
